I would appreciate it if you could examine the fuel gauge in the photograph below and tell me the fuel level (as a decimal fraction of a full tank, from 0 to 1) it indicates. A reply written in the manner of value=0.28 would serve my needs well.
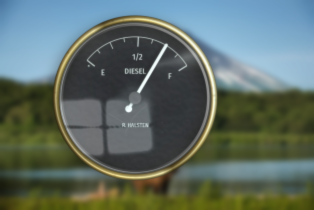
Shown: value=0.75
